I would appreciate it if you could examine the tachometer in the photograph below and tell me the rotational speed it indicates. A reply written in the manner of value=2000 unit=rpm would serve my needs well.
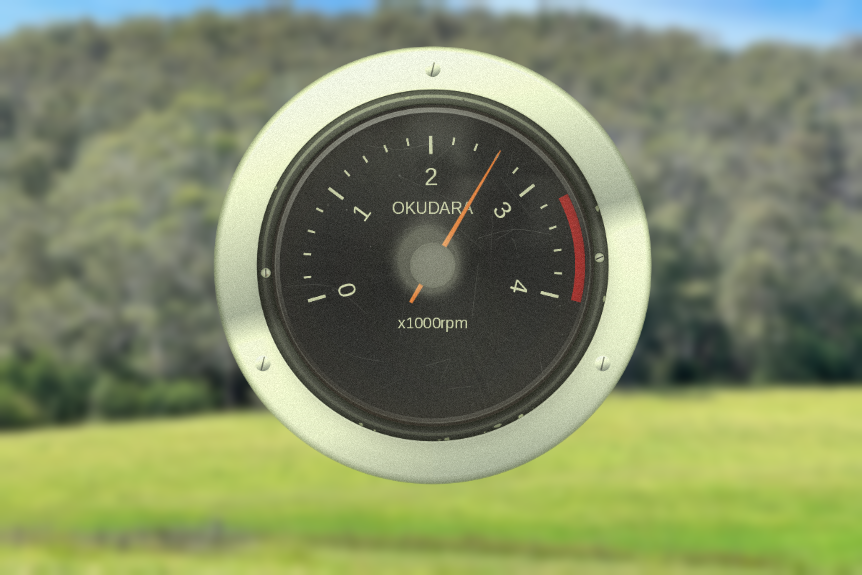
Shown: value=2600 unit=rpm
